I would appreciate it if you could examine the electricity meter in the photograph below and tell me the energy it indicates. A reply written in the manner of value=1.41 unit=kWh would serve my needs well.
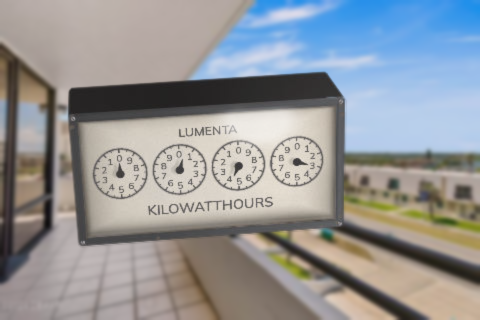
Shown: value=43 unit=kWh
